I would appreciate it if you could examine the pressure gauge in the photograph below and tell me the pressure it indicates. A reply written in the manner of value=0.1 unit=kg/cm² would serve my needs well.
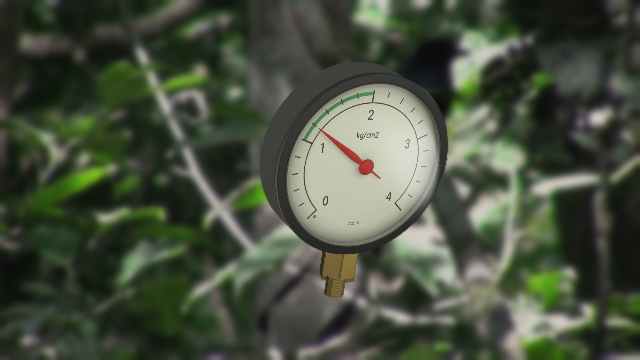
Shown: value=1.2 unit=kg/cm²
